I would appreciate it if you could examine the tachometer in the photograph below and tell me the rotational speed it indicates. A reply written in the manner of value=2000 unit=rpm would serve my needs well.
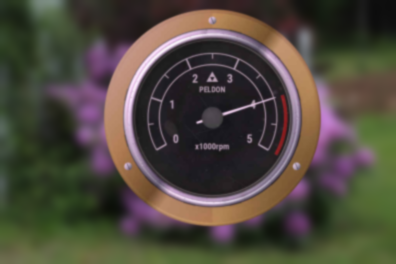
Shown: value=4000 unit=rpm
